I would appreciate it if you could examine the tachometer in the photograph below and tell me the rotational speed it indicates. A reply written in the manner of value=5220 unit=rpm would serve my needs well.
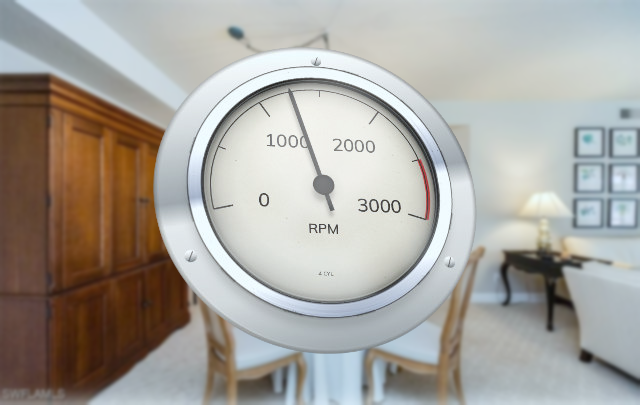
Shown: value=1250 unit=rpm
